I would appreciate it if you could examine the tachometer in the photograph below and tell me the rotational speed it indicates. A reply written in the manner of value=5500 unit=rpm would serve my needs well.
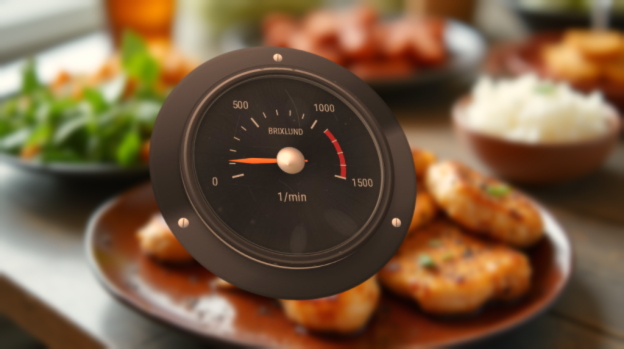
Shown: value=100 unit=rpm
